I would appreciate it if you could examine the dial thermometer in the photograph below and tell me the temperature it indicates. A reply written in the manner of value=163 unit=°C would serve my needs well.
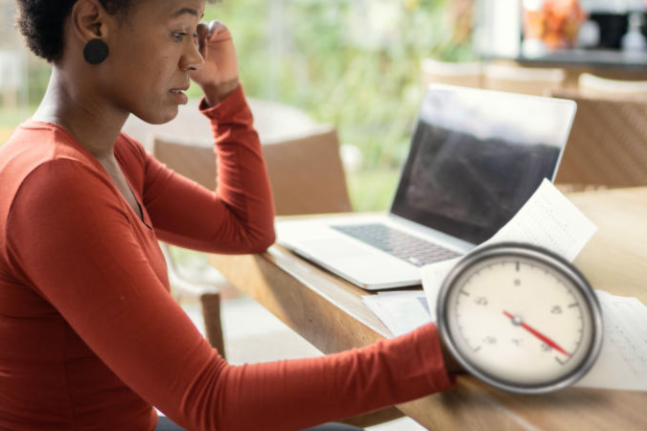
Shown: value=45 unit=°C
